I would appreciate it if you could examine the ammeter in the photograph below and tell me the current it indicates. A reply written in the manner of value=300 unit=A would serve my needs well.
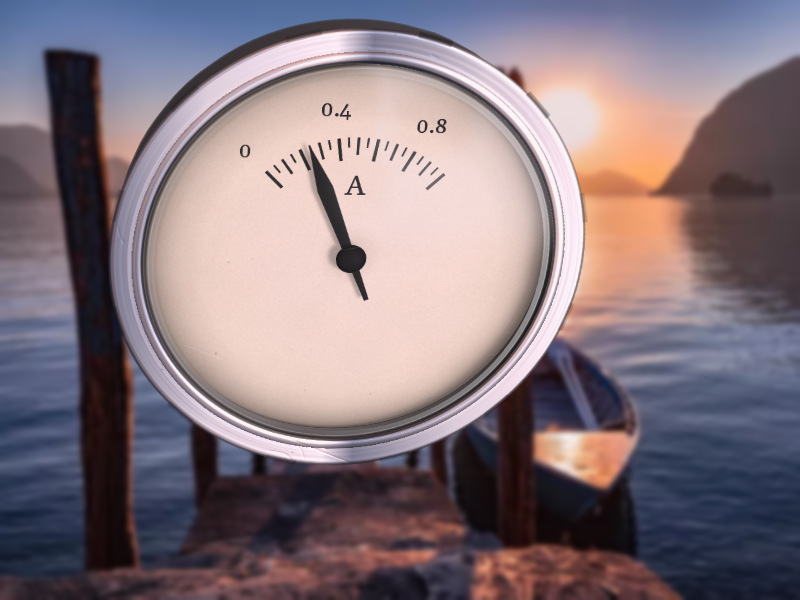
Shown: value=0.25 unit=A
